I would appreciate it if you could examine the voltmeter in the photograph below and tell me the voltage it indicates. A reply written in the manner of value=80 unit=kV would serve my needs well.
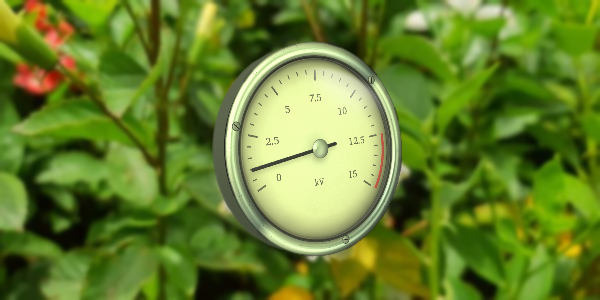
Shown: value=1 unit=kV
